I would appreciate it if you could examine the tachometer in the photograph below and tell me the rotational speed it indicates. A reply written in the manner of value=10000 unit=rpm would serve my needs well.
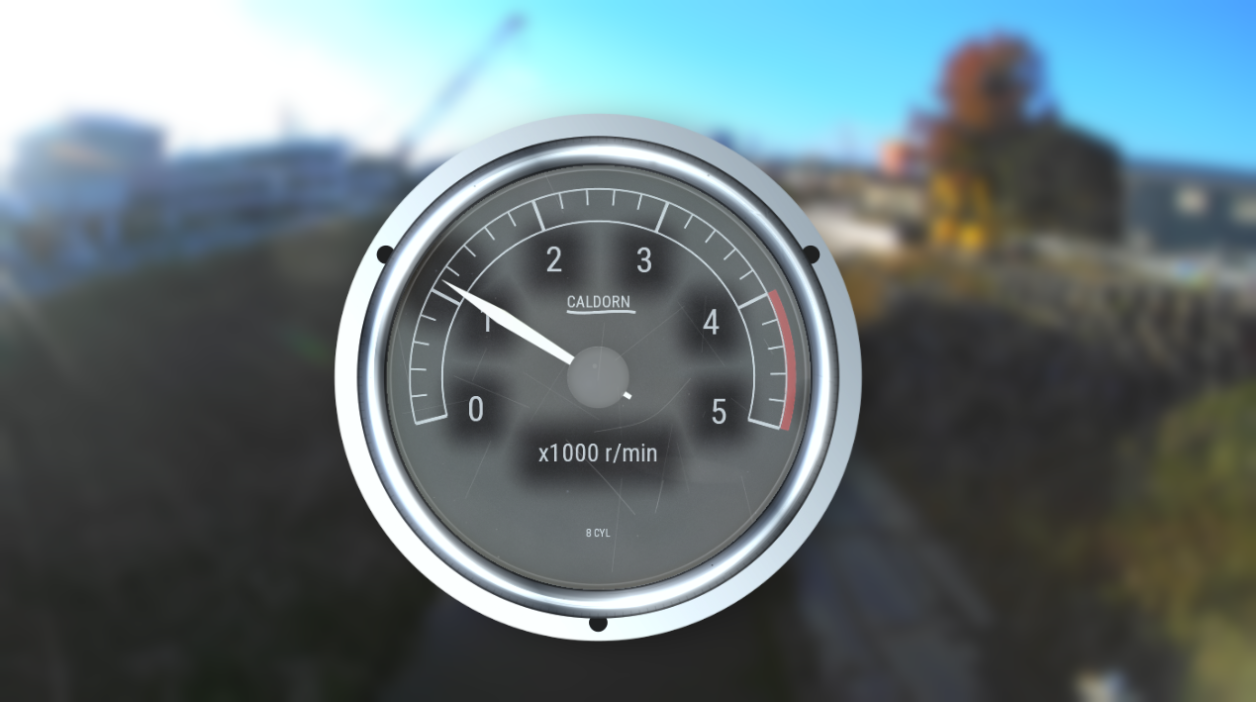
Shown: value=1100 unit=rpm
